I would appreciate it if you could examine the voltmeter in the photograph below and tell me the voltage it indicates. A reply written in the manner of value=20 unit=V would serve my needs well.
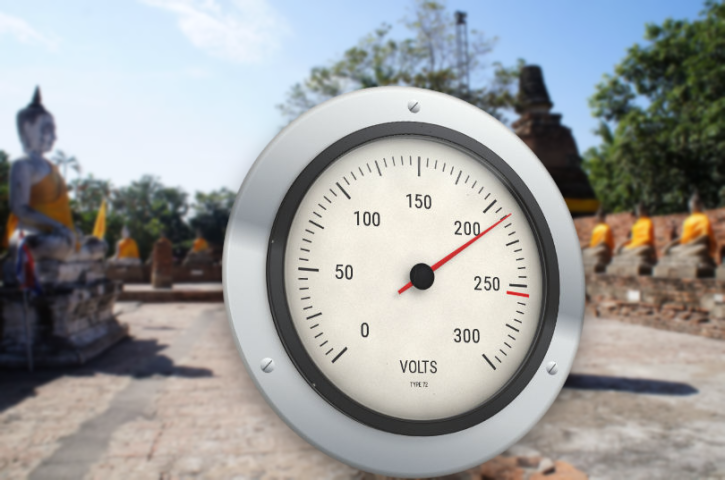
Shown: value=210 unit=V
